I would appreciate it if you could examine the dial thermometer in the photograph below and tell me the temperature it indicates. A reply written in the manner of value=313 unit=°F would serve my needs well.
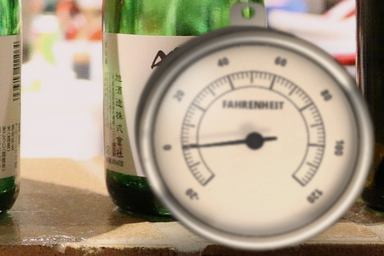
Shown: value=0 unit=°F
